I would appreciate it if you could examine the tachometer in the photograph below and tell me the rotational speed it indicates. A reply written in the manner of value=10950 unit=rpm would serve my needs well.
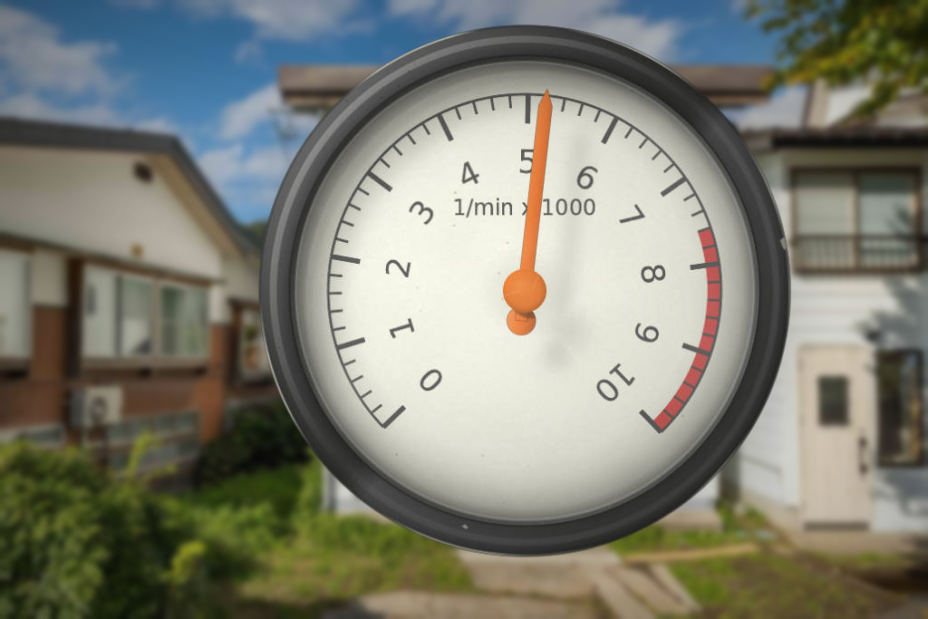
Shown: value=5200 unit=rpm
